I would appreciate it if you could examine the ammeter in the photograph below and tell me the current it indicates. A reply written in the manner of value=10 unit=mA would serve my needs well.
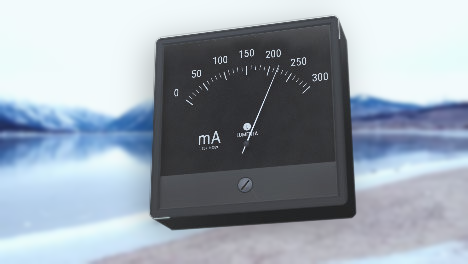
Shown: value=220 unit=mA
